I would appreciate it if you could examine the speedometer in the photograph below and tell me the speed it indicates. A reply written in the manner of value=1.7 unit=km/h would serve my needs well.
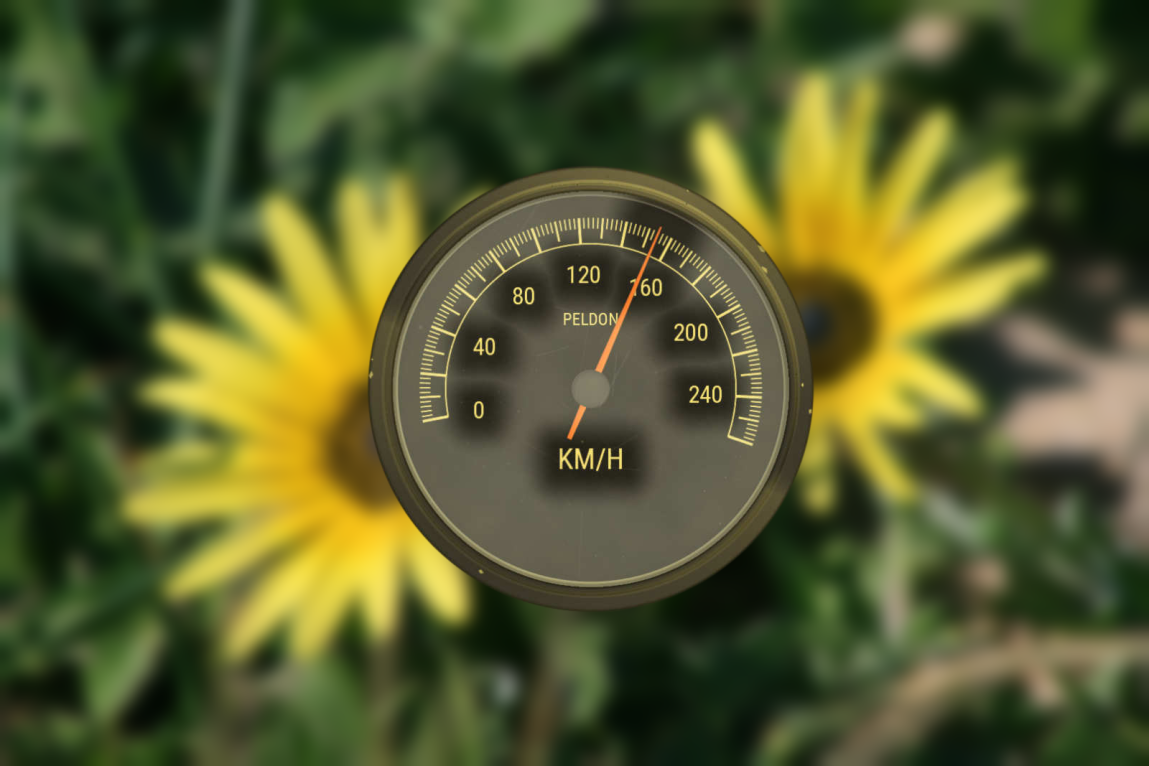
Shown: value=154 unit=km/h
